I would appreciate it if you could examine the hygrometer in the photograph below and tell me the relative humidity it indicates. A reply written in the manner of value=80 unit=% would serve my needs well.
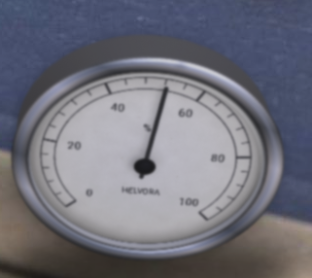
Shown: value=52 unit=%
